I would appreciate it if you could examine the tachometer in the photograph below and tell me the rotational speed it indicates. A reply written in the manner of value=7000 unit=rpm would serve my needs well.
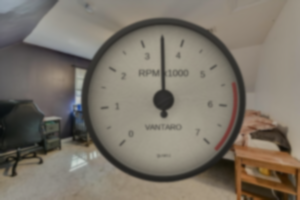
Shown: value=3500 unit=rpm
